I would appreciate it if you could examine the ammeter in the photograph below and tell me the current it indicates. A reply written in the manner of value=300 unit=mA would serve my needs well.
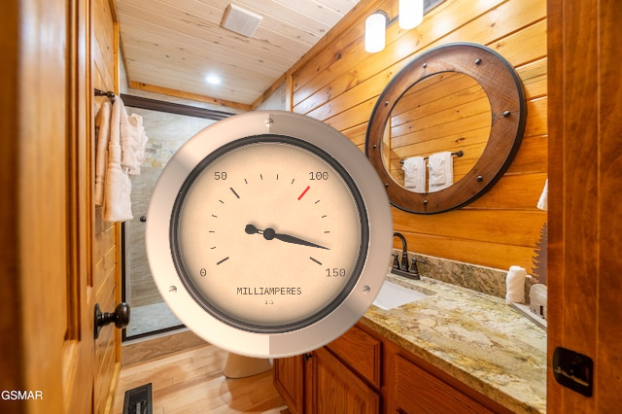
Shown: value=140 unit=mA
